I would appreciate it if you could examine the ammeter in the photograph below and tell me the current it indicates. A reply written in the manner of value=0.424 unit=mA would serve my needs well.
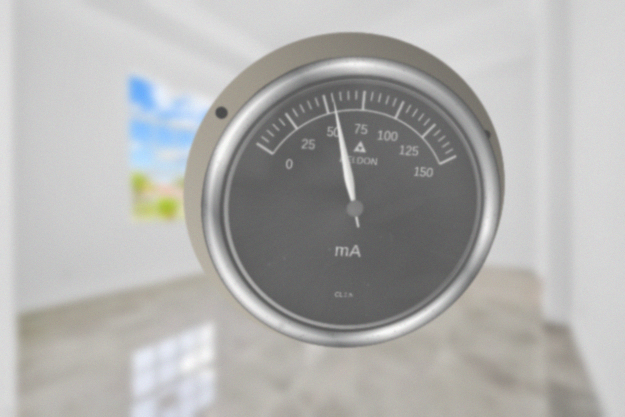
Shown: value=55 unit=mA
